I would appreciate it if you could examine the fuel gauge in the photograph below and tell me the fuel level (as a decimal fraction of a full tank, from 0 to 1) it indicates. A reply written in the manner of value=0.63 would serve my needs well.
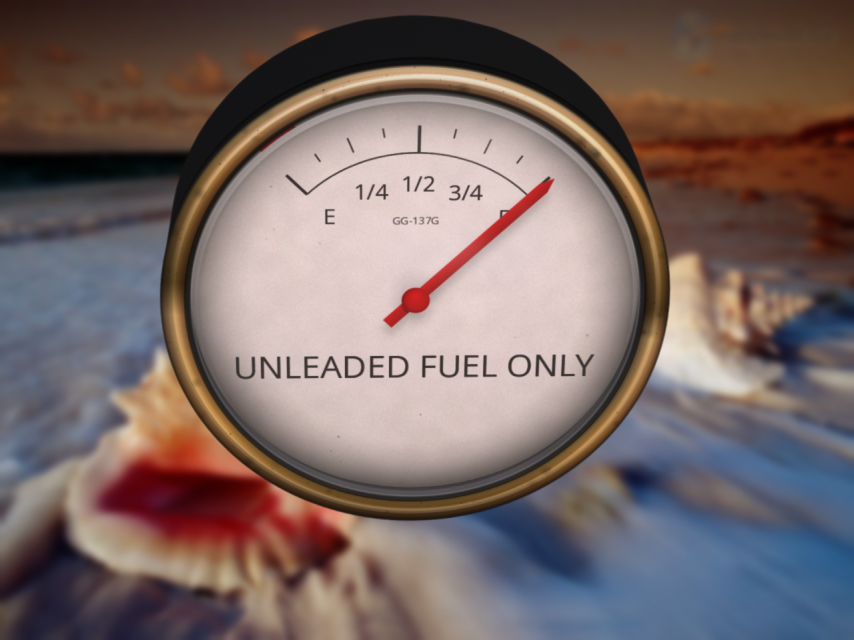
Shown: value=1
